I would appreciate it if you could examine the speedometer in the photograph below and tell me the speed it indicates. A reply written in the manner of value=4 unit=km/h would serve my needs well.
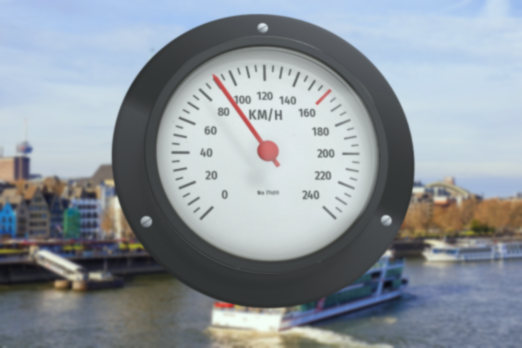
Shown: value=90 unit=km/h
